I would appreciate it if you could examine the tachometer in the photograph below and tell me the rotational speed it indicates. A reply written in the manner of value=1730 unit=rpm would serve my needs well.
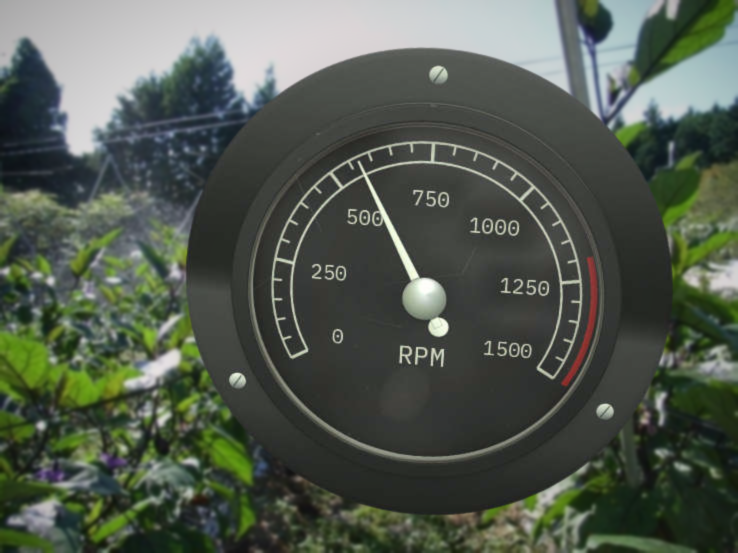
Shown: value=575 unit=rpm
